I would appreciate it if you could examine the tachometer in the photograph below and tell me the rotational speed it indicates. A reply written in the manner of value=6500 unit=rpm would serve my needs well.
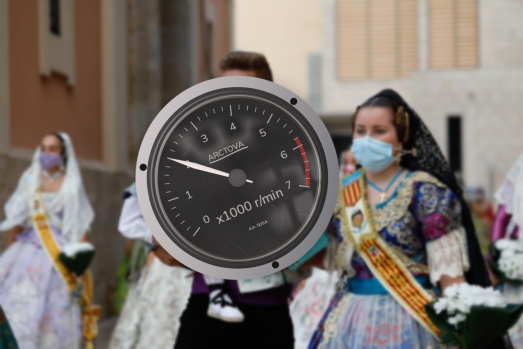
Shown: value=2000 unit=rpm
